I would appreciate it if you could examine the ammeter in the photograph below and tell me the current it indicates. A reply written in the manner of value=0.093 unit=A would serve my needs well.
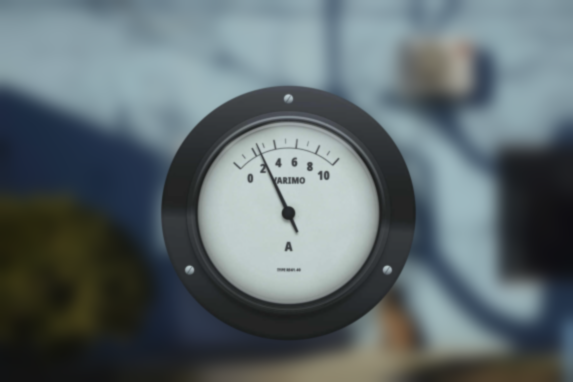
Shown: value=2.5 unit=A
